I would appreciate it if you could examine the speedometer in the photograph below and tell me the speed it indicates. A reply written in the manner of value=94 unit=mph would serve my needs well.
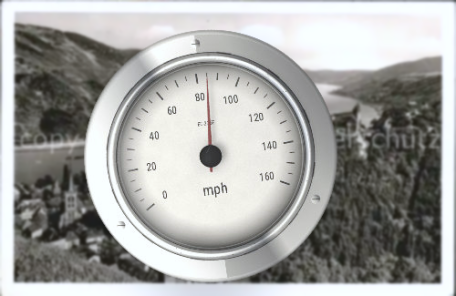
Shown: value=85 unit=mph
